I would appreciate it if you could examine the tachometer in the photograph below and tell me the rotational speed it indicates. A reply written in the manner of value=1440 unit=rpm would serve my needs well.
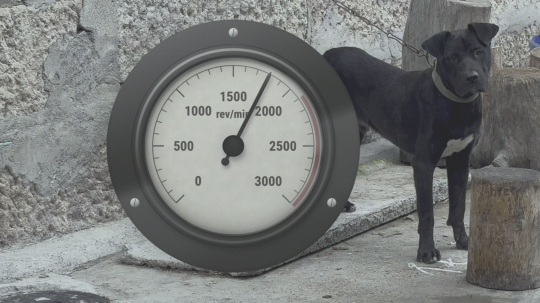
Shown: value=1800 unit=rpm
